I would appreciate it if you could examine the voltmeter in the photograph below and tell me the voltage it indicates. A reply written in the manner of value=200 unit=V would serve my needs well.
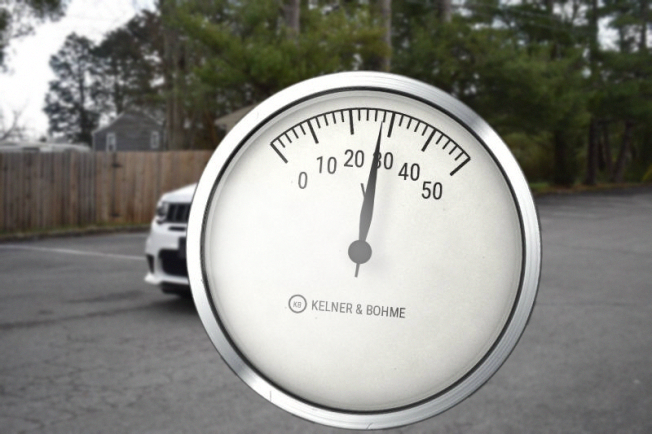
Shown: value=28 unit=V
